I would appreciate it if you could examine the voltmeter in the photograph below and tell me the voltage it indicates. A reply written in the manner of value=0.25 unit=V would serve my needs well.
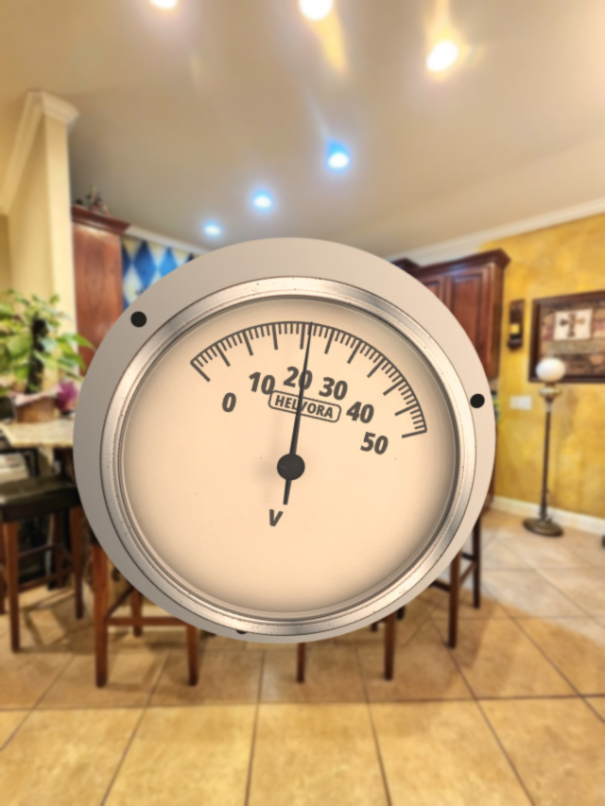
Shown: value=21 unit=V
